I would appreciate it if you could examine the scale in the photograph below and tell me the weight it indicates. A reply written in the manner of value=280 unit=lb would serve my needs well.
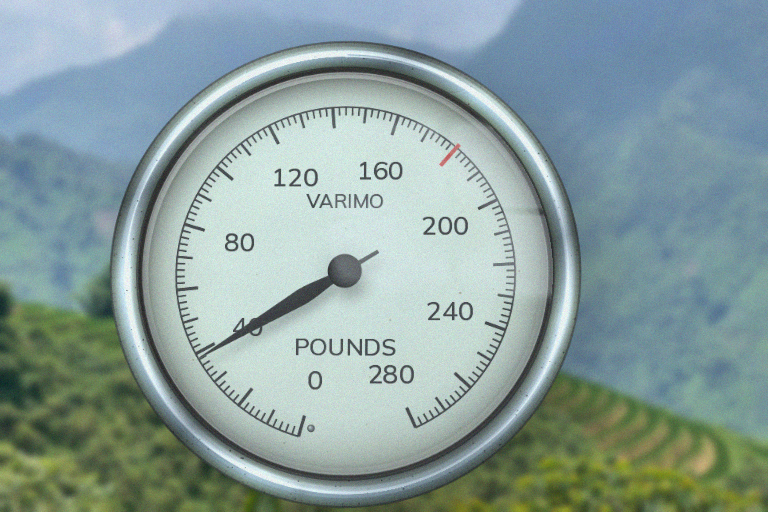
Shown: value=38 unit=lb
